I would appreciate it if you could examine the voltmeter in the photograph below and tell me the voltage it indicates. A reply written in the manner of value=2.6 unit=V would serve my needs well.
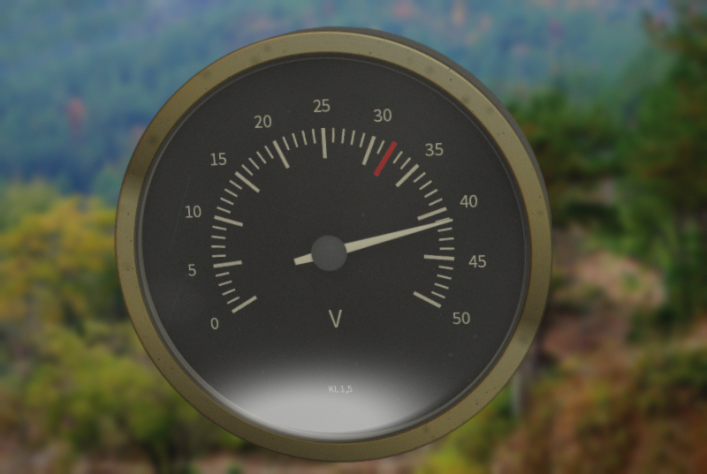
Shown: value=41 unit=V
